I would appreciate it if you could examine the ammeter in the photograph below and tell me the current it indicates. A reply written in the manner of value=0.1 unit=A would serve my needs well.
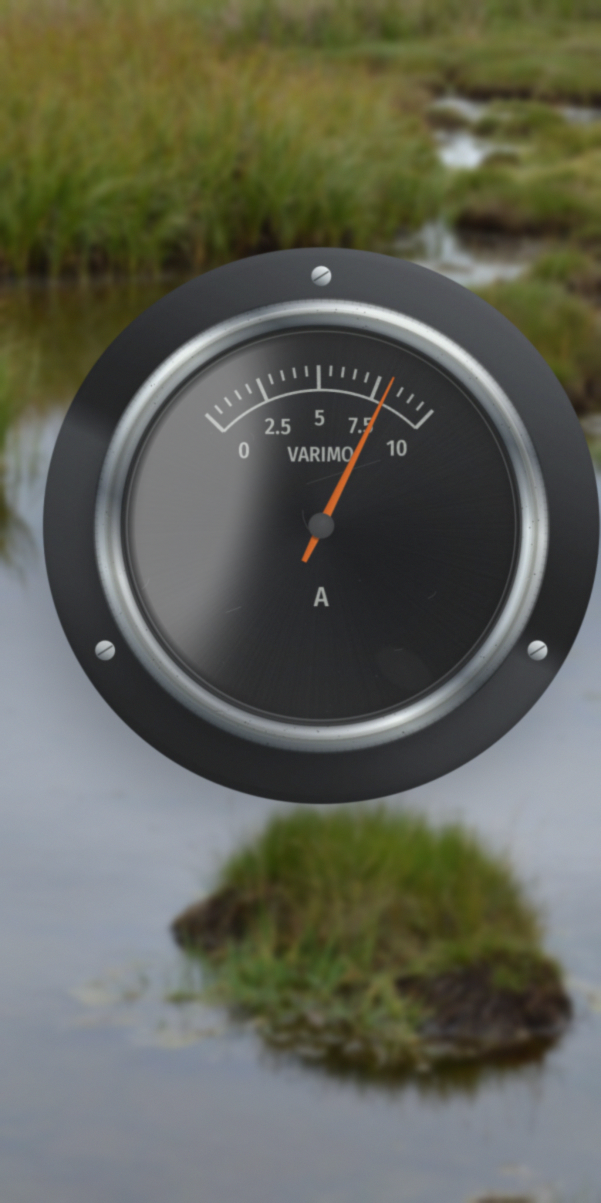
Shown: value=8 unit=A
